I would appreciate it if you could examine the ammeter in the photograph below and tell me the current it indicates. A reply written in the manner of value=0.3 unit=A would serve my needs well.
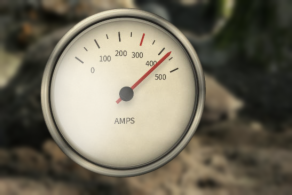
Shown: value=425 unit=A
